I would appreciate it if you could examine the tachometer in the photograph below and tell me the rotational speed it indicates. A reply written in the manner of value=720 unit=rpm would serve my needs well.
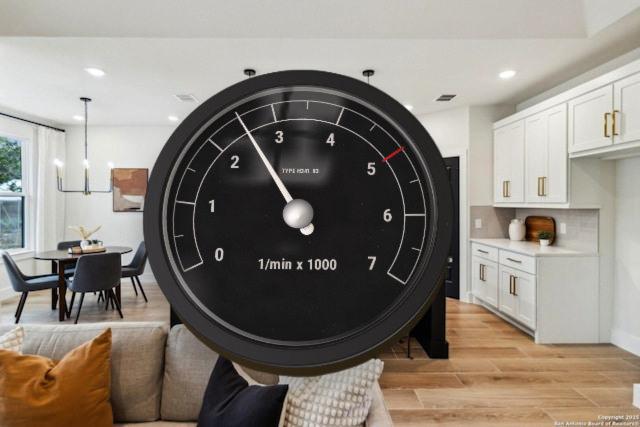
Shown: value=2500 unit=rpm
